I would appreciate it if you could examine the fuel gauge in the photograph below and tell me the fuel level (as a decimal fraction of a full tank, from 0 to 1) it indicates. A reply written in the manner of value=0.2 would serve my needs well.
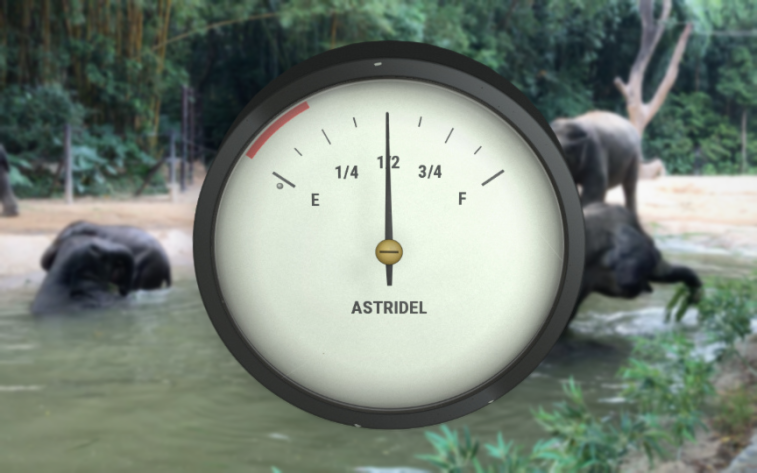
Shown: value=0.5
